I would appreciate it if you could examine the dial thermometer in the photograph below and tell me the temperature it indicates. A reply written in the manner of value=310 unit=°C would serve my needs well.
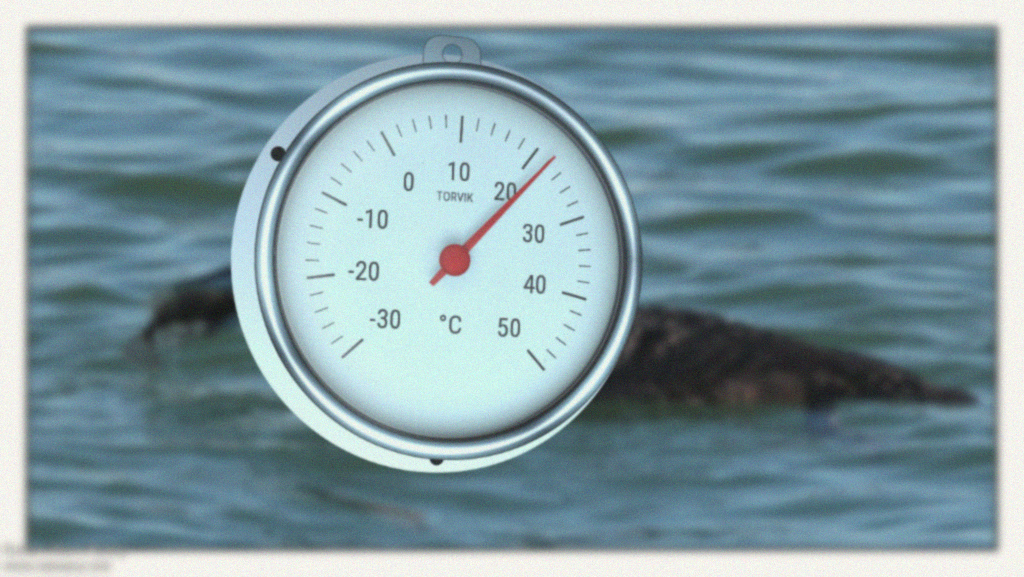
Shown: value=22 unit=°C
